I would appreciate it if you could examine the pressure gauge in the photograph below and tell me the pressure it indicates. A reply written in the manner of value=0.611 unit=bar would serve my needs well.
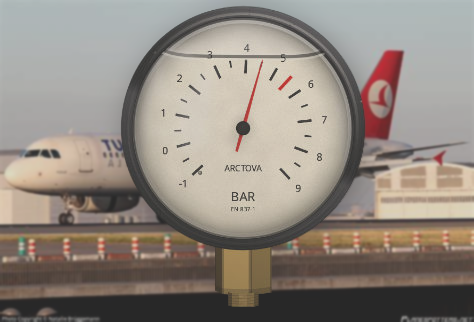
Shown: value=4.5 unit=bar
